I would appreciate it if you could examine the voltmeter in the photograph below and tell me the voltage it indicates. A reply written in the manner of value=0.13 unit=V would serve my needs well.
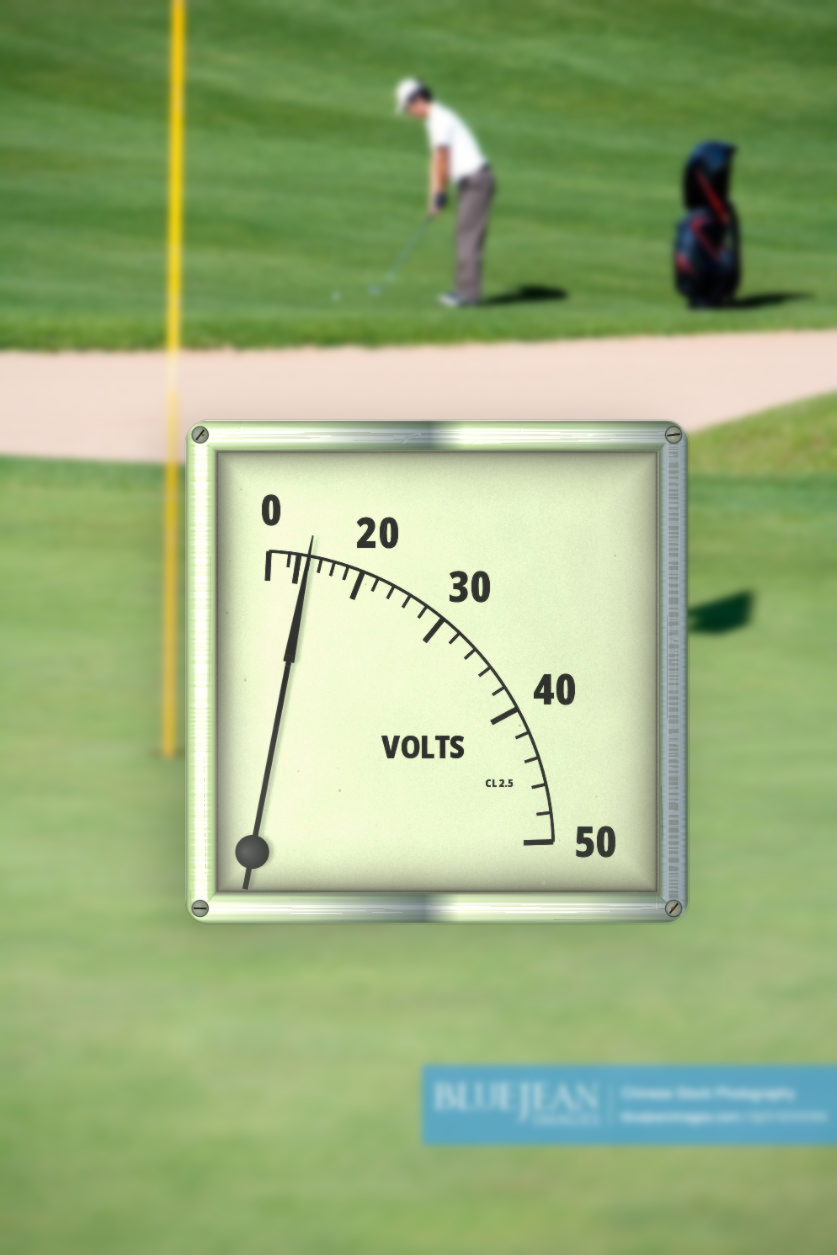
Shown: value=12 unit=V
